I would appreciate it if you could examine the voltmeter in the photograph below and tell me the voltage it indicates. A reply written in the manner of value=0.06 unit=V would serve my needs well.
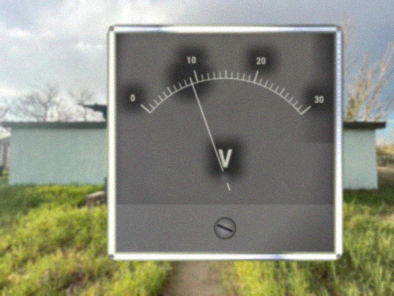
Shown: value=9 unit=V
